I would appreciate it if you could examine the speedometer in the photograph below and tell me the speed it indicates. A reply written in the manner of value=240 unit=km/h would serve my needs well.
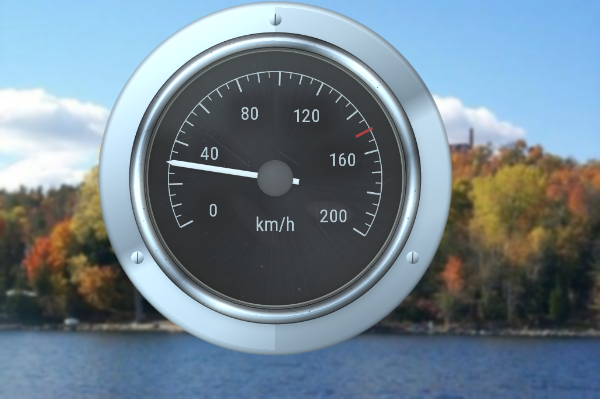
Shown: value=30 unit=km/h
